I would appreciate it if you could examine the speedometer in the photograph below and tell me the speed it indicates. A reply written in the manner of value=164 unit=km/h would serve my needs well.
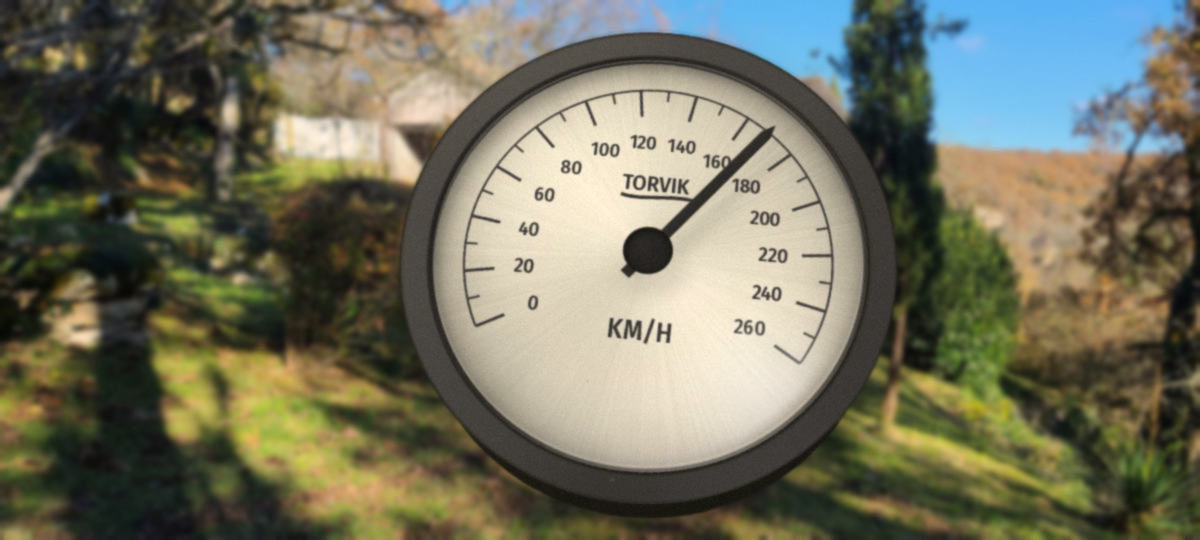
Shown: value=170 unit=km/h
